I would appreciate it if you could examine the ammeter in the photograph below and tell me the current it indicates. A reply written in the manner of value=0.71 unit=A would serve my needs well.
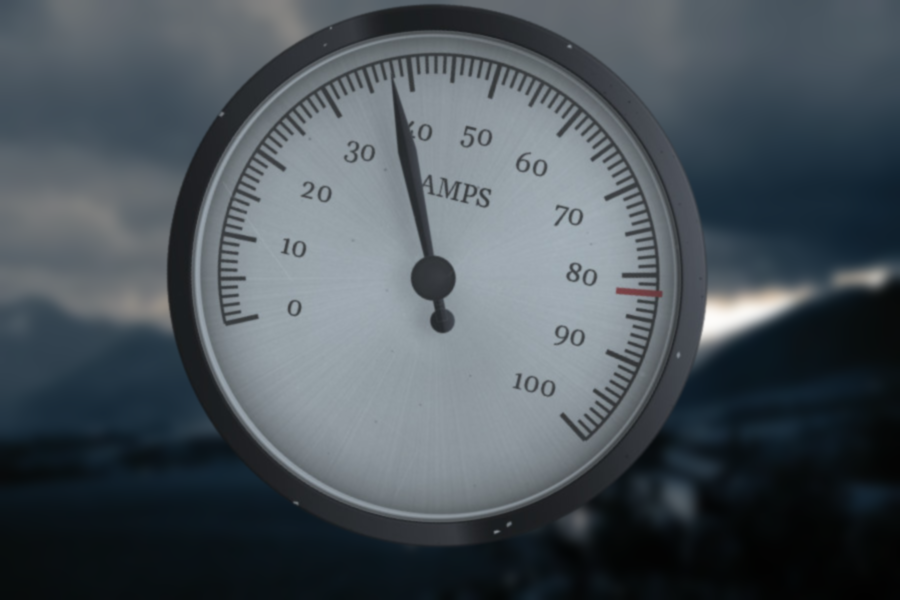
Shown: value=38 unit=A
